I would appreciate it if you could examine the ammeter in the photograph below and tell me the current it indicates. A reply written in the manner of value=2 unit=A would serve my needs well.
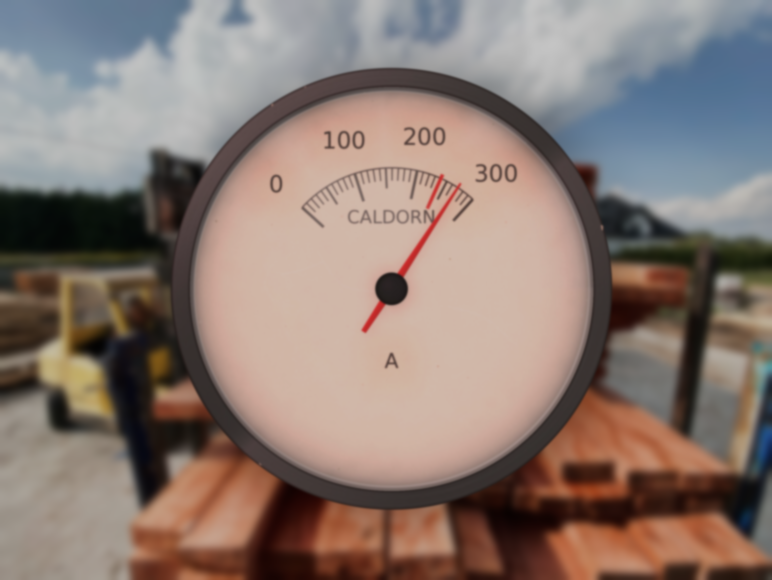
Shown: value=270 unit=A
